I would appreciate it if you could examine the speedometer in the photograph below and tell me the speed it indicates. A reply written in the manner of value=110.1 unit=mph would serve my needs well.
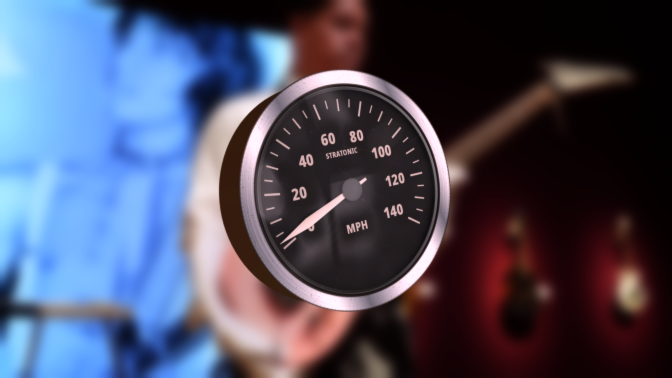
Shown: value=2.5 unit=mph
